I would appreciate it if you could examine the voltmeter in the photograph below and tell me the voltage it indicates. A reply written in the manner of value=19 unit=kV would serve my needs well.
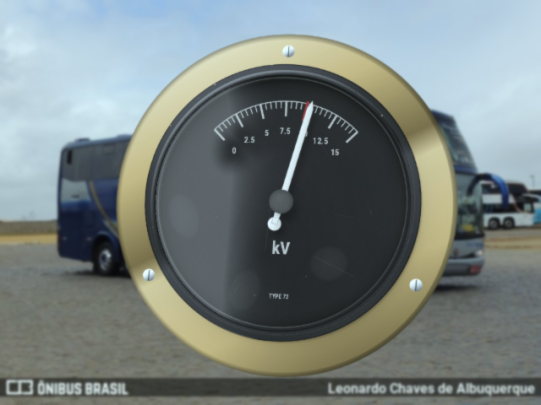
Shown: value=10 unit=kV
